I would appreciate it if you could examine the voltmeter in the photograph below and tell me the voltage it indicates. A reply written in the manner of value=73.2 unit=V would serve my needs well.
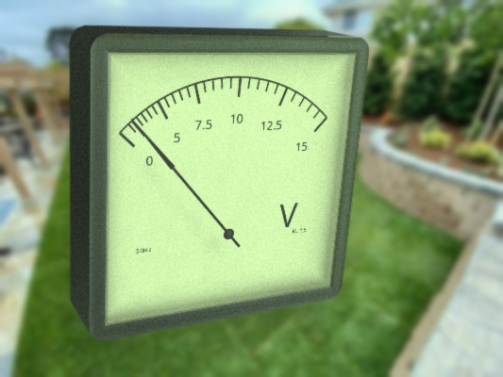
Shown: value=2.5 unit=V
